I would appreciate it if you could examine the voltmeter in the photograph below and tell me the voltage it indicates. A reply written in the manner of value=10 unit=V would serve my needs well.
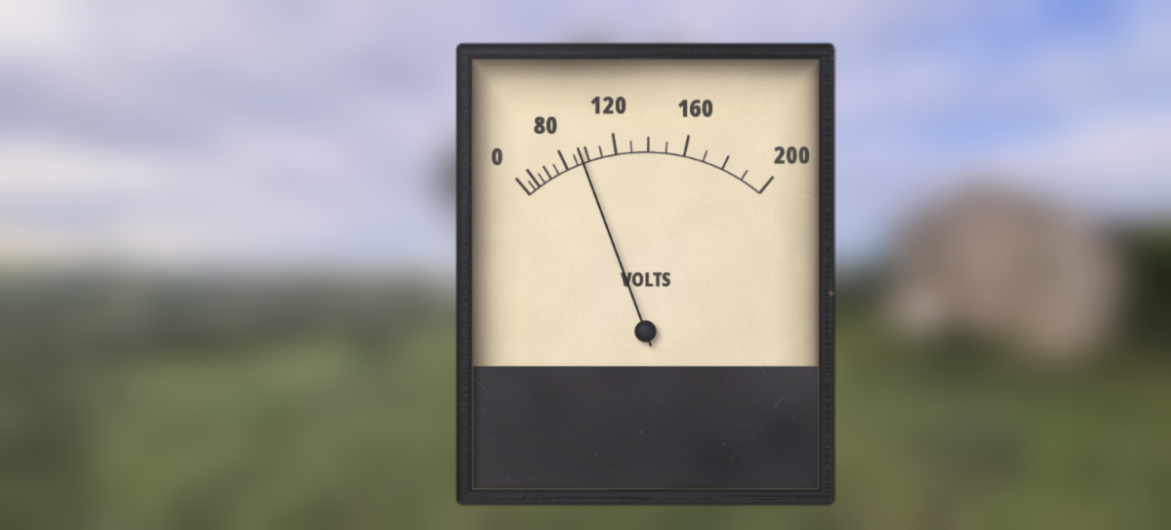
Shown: value=95 unit=V
